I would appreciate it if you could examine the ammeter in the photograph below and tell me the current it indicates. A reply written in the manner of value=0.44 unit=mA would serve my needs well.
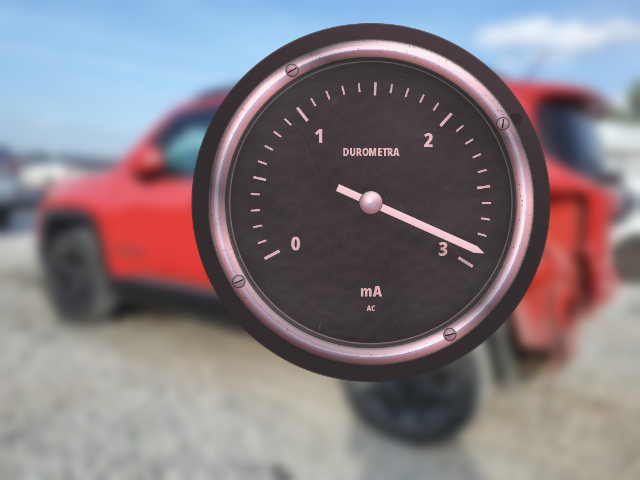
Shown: value=2.9 unit=mA
